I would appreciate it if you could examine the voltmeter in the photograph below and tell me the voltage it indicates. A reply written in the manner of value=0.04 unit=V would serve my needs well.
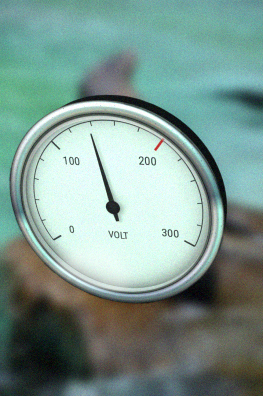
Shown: value=140 unit=V
